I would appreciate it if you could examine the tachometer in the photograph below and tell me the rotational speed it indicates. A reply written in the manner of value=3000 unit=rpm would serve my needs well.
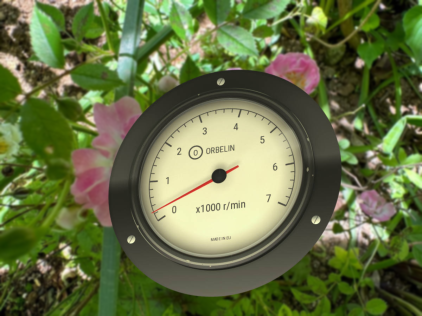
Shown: value=200 unit=rpm
